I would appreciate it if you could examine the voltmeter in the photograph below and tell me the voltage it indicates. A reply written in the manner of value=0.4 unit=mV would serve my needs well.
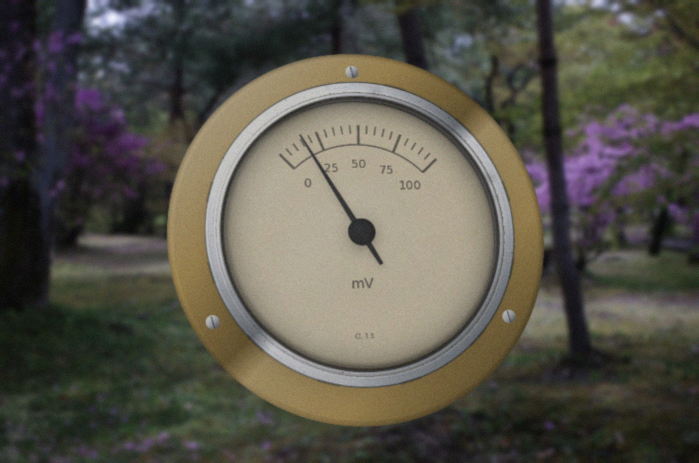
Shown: value=15 unit=mV
